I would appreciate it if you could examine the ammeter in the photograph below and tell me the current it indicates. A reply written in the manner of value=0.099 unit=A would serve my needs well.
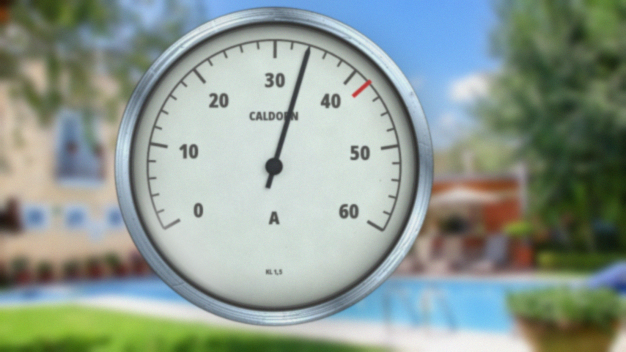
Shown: value=34 unit=A
